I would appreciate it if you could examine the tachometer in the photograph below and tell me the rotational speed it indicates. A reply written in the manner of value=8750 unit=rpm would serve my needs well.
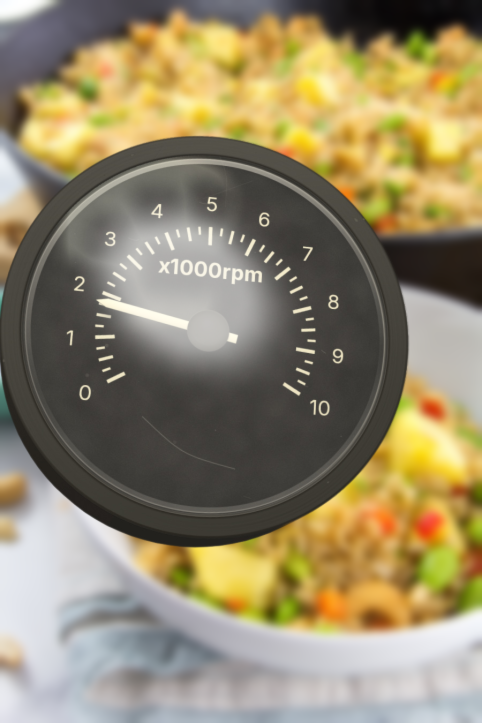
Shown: value=1750 unit=rpm
